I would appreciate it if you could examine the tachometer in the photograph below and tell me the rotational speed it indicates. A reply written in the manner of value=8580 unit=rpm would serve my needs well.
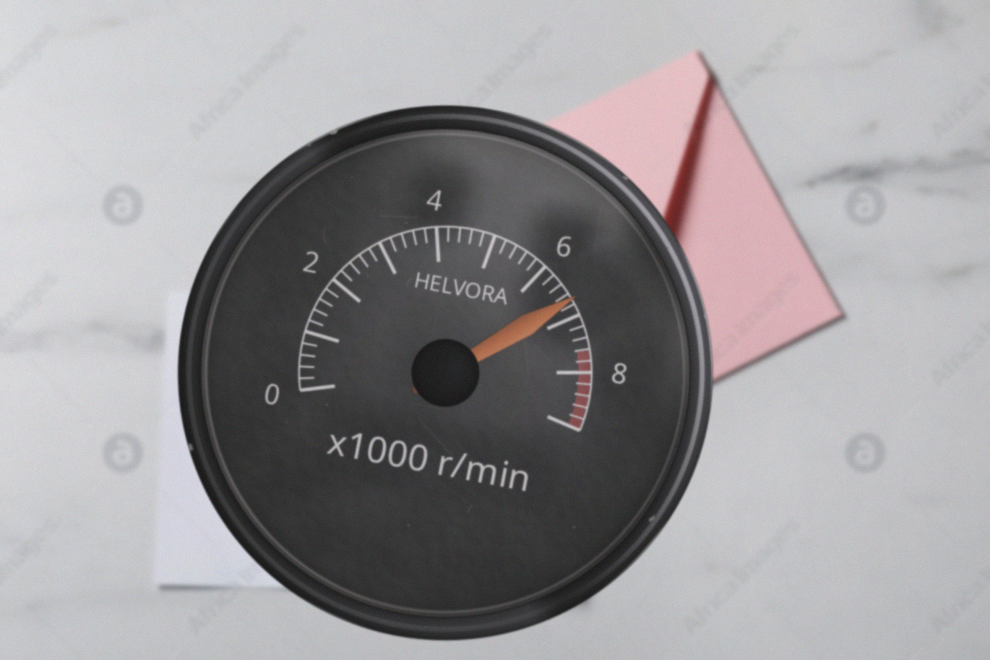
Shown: value=6700 unit=rpm
